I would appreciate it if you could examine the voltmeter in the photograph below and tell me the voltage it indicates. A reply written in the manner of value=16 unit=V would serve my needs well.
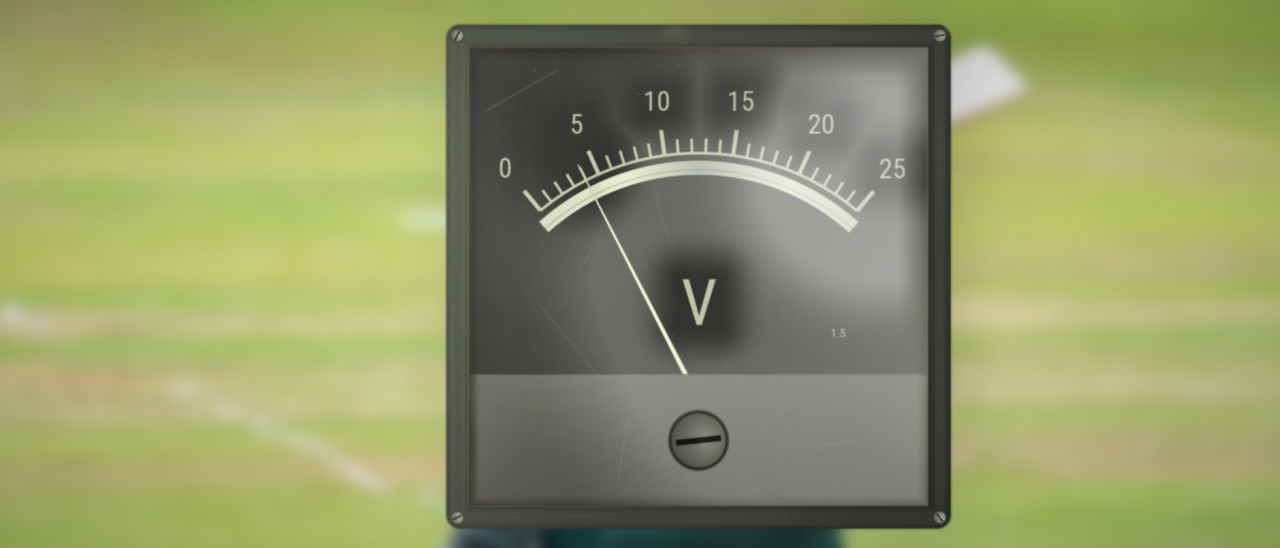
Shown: value=4 unit=V
